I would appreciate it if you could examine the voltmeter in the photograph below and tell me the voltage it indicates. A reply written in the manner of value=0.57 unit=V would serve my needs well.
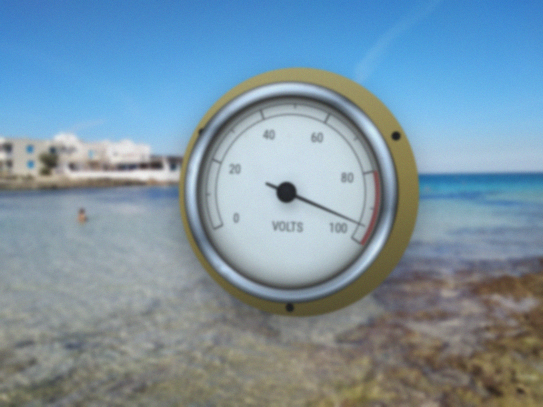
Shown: value=95 unit=V
